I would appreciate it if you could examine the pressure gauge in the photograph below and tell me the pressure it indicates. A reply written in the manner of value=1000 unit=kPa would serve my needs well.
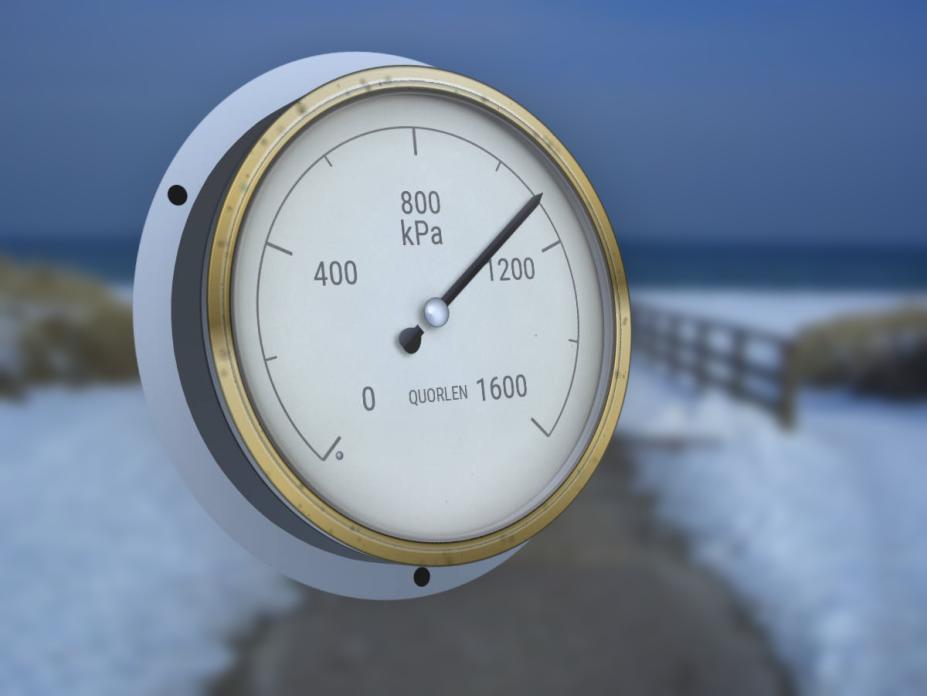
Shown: value=1100 unit=kPa
